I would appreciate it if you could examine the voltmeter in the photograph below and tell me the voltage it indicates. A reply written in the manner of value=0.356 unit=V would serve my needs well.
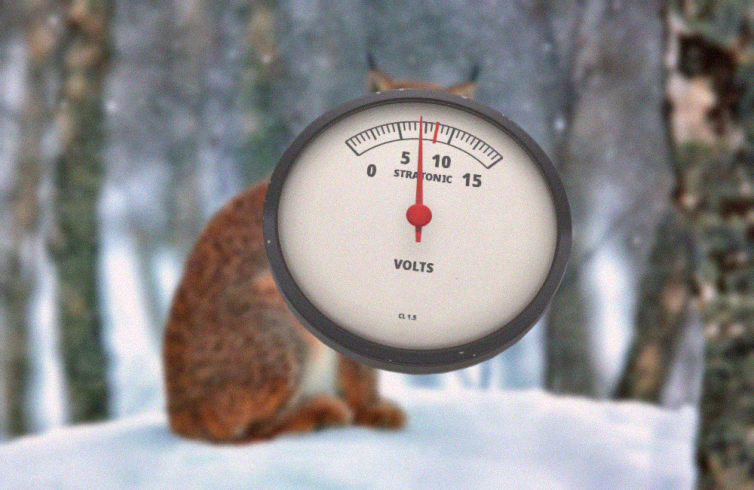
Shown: value=7 unit=V
